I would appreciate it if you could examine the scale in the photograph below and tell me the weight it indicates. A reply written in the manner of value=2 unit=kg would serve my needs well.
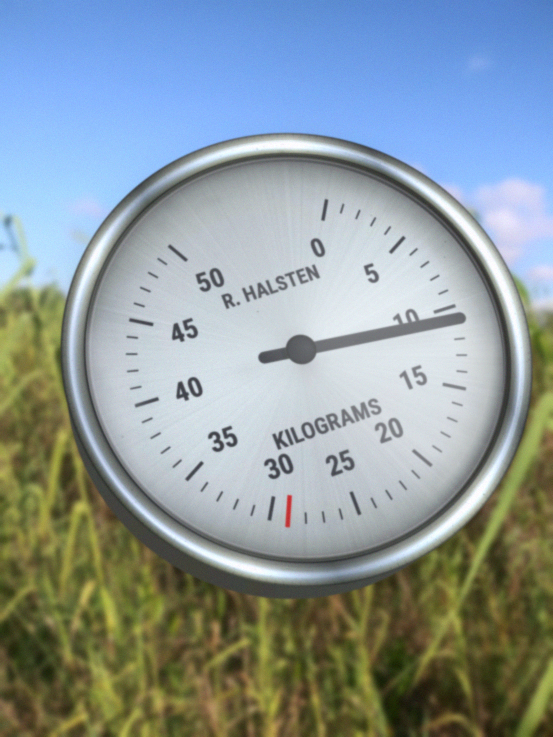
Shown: value=11 unit=kg
